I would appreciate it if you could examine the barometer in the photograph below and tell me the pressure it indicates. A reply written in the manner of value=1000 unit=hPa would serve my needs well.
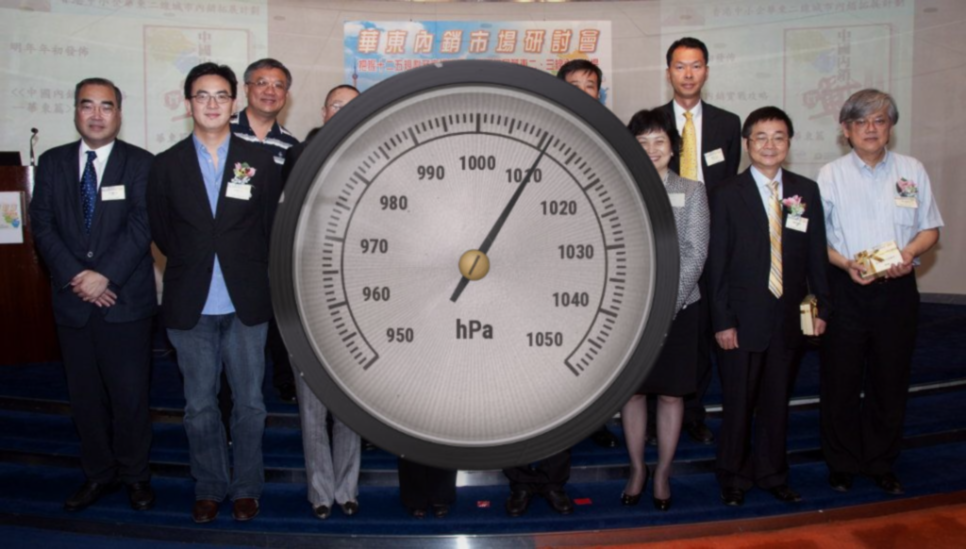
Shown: value=1011 unit=hPa
